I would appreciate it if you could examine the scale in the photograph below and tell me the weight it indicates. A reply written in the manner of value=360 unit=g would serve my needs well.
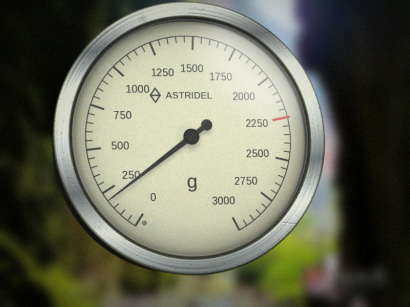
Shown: value=200 unit=g
